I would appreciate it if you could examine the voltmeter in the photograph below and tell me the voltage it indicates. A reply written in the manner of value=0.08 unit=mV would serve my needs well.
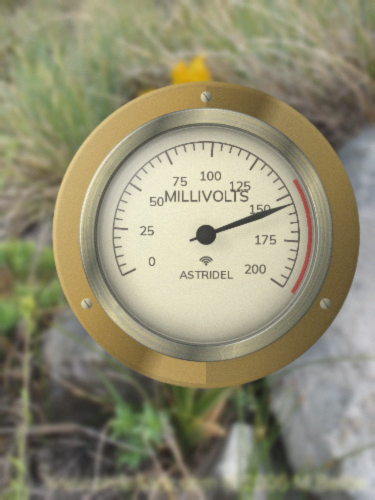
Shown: value=155 unit=mV
